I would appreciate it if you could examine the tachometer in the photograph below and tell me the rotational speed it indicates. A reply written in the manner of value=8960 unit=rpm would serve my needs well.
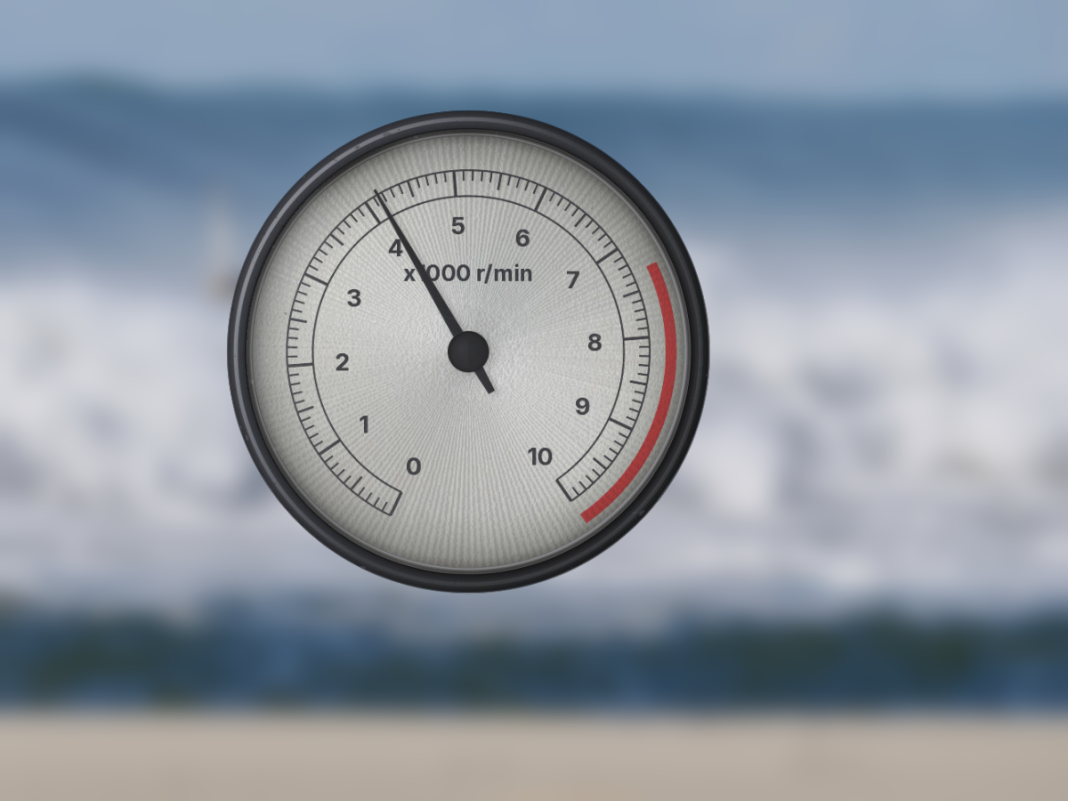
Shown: value=4150 unit=rpm
